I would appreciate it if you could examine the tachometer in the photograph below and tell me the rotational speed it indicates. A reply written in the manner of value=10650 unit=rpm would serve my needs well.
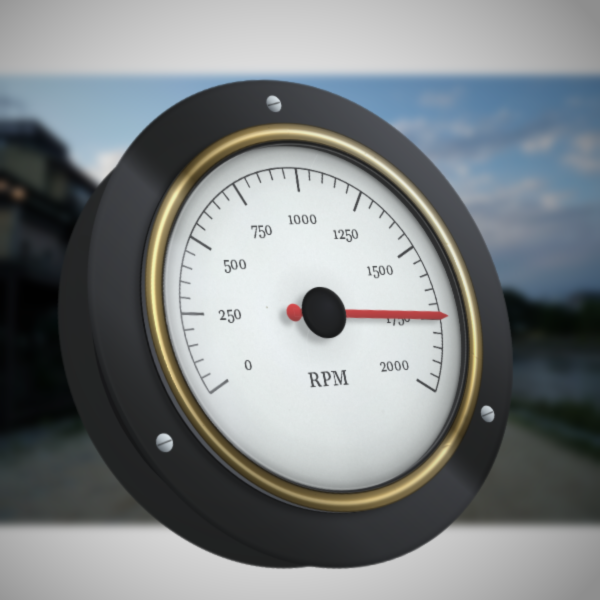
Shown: value=1750 unit=rpm
